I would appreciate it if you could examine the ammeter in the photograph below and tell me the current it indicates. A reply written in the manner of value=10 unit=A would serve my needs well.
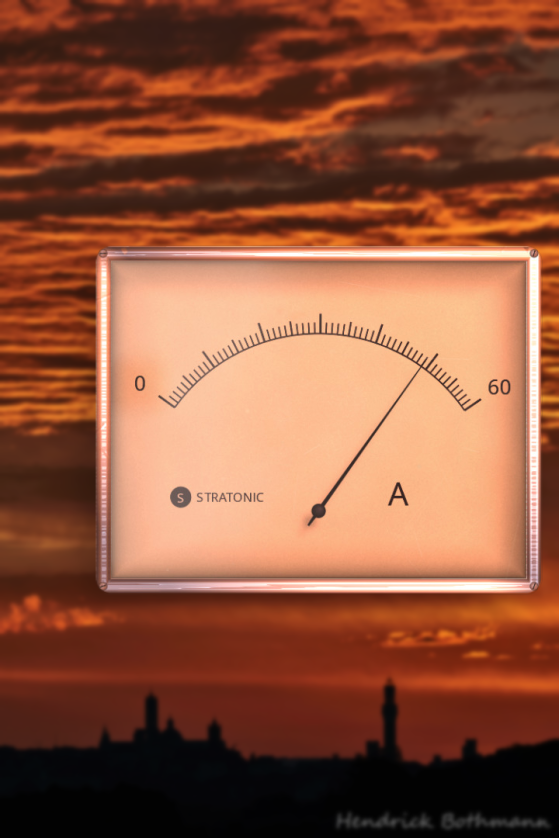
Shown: value=49 unit=A
